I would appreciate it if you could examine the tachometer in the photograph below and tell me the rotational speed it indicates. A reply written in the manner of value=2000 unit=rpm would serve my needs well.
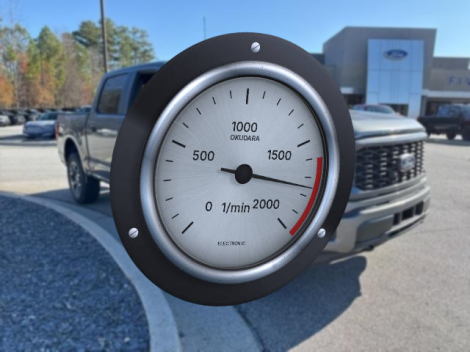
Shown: value=1750 unit=rpm
